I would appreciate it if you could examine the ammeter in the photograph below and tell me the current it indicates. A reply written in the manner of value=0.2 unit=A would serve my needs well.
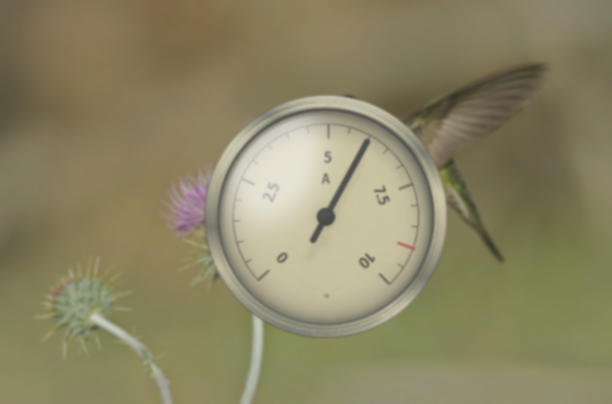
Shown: value=6 unit=A
